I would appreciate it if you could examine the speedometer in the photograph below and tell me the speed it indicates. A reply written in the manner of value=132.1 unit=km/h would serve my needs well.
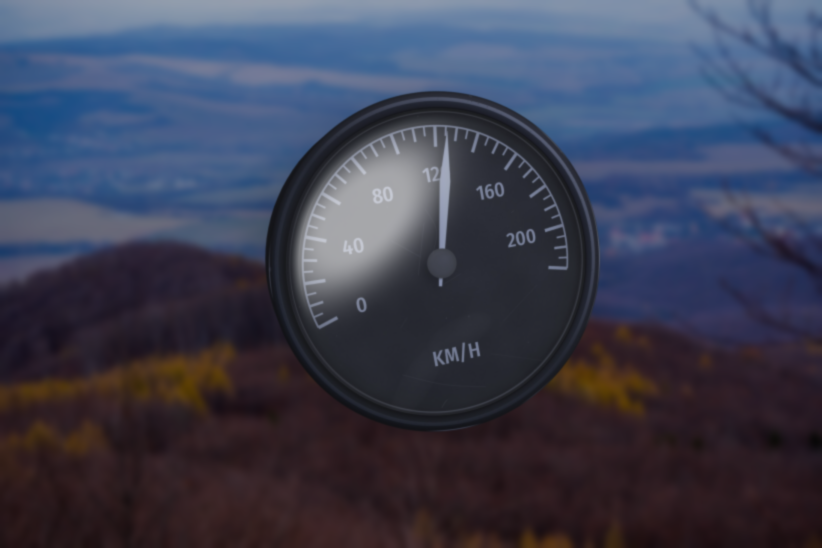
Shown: value=125 unit=km/h
